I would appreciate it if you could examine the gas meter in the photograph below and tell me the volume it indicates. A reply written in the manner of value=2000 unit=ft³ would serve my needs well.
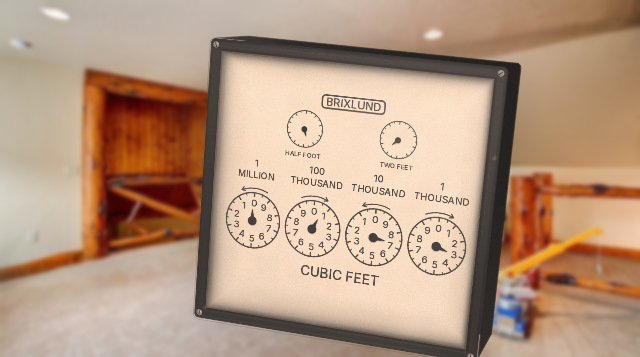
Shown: value=7300 unit=ft³
